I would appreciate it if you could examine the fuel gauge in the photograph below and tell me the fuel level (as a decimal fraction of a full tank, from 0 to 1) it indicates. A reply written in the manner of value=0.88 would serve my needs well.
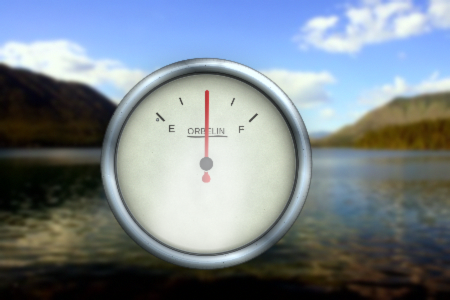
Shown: value=0.5
